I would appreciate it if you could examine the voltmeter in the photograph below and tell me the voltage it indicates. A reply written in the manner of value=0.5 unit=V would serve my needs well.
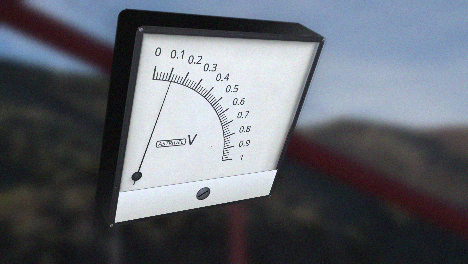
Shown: value=0.1 unit=V
